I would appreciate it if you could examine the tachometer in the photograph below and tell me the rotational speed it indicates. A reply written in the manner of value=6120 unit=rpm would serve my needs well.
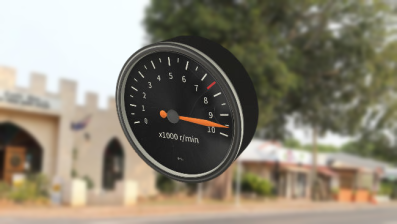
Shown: value=9500 unit=rpm
